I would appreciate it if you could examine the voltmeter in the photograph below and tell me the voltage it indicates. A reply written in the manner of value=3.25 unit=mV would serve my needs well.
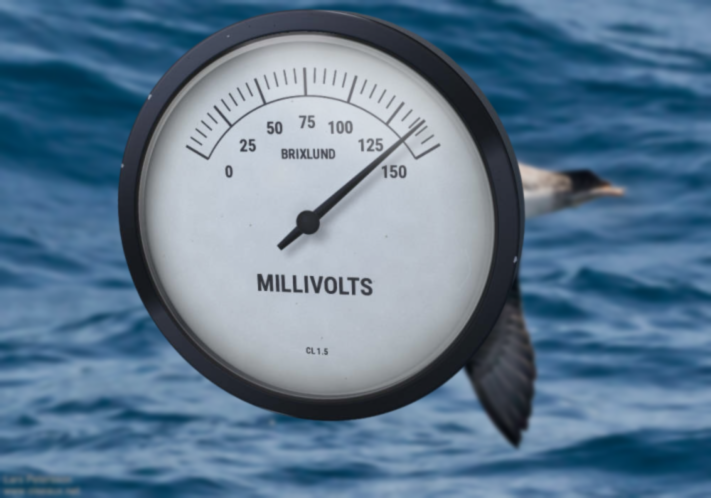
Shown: value=137.5 unit=mV
